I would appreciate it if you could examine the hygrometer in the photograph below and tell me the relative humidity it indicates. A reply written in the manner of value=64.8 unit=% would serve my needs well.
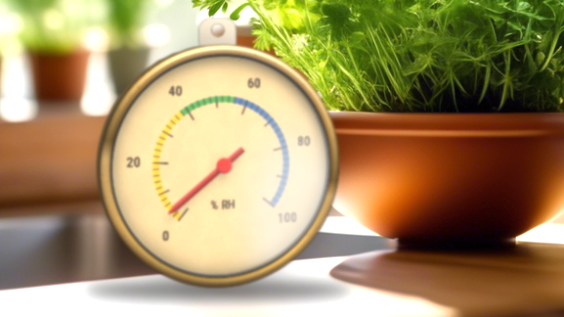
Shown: value=4 unit=%
